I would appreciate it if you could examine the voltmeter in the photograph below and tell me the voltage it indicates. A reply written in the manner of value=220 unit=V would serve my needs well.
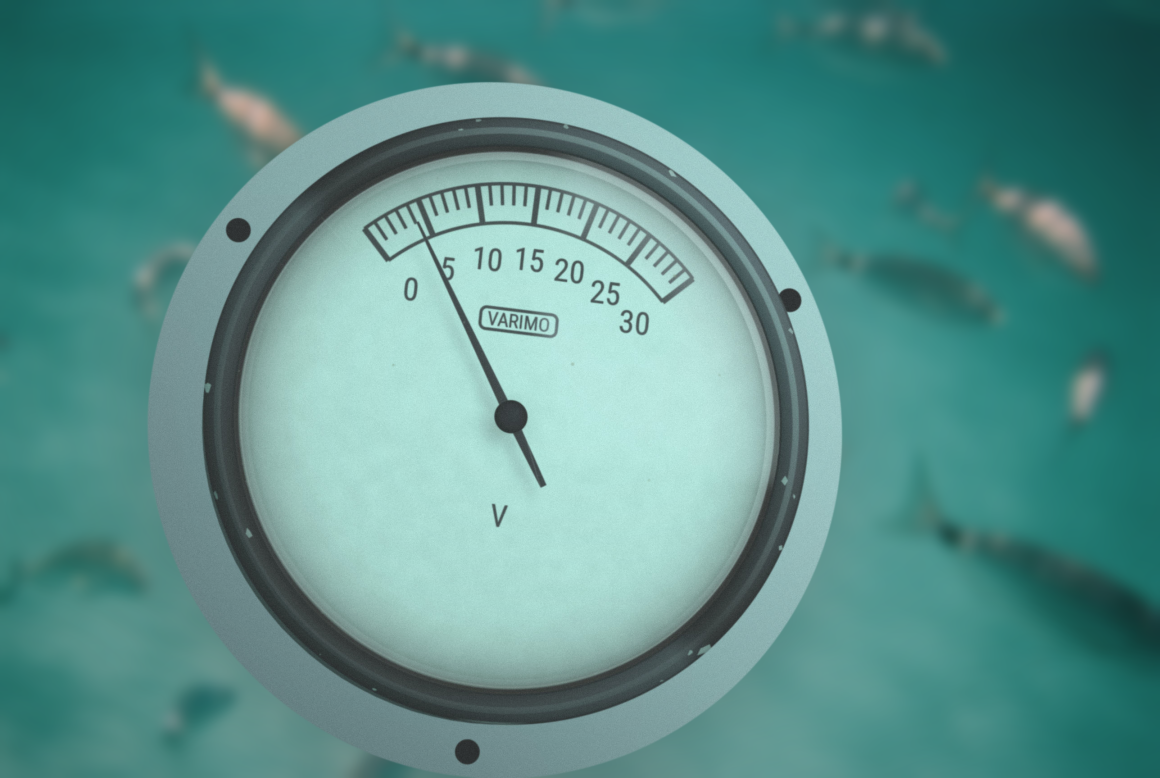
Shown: value=4 unit=V
